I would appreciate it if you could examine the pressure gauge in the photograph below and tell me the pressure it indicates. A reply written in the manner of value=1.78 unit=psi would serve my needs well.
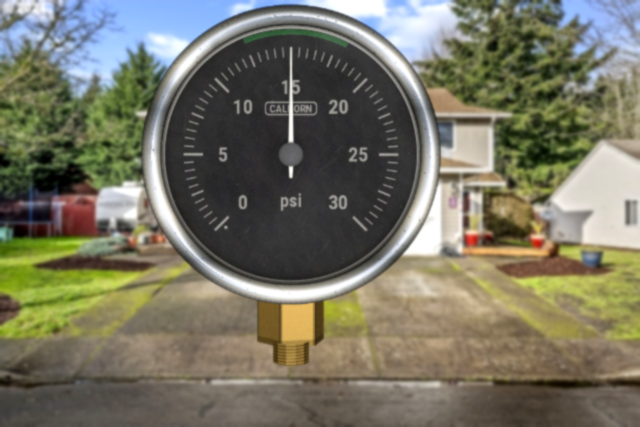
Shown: value=15 unit=psi
